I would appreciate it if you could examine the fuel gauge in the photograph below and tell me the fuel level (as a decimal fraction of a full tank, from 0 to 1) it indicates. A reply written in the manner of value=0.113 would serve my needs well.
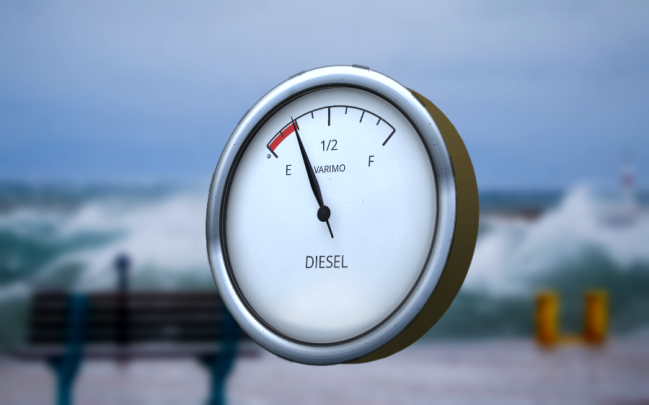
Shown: value=0.25
